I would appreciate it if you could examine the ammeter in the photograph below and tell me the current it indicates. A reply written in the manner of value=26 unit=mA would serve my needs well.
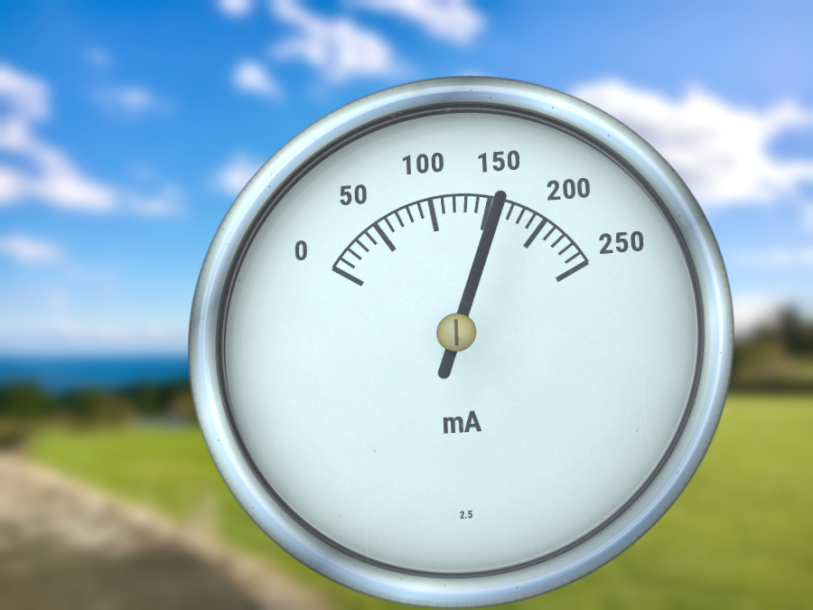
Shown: value=160 unit=mA
